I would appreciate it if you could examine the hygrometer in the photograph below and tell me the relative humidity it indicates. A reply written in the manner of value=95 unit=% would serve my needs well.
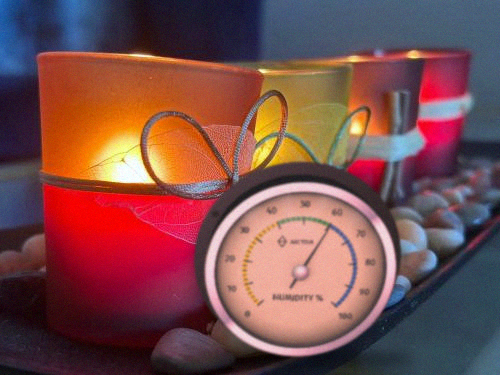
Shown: value=60 unit=%
